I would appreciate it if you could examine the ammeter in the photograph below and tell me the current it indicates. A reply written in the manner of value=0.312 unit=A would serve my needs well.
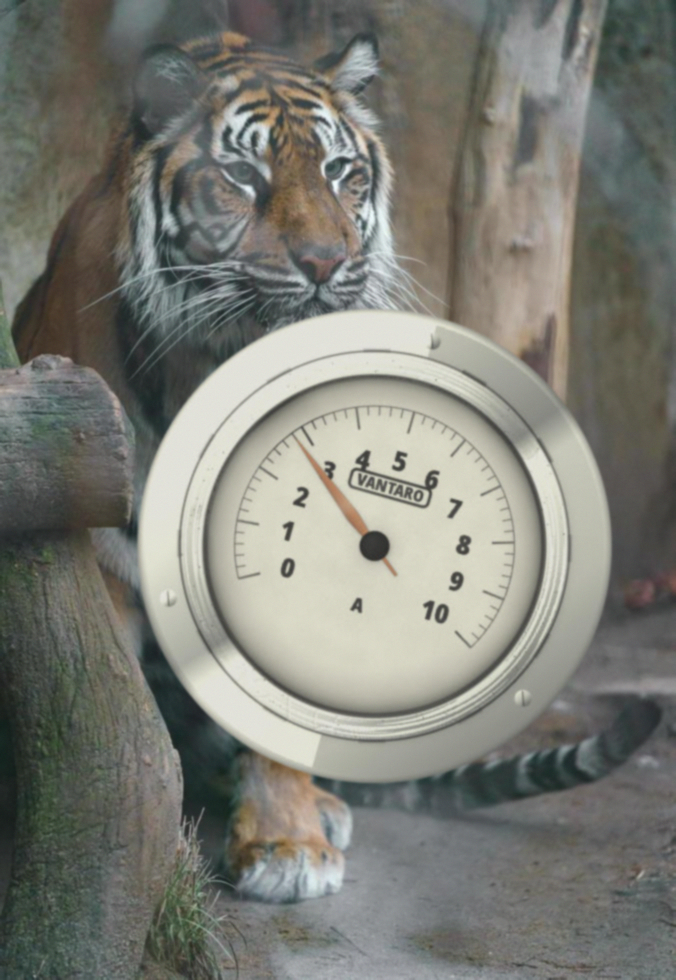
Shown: value=2.8 unit=A
